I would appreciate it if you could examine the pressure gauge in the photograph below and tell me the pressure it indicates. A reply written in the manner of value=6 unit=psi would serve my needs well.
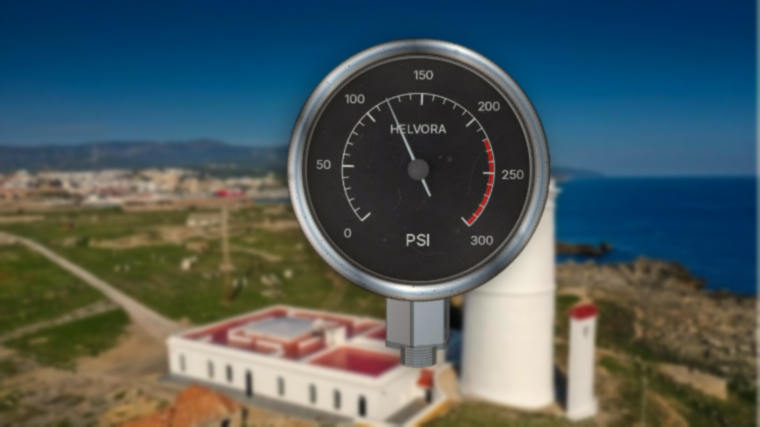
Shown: value=120 unit=psi
